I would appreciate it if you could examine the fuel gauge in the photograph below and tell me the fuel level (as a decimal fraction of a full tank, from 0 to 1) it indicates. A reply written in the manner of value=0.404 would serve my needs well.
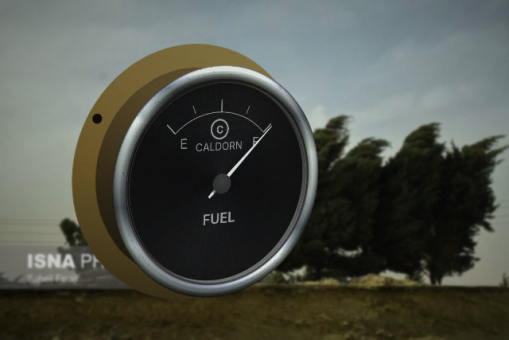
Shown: value=1
